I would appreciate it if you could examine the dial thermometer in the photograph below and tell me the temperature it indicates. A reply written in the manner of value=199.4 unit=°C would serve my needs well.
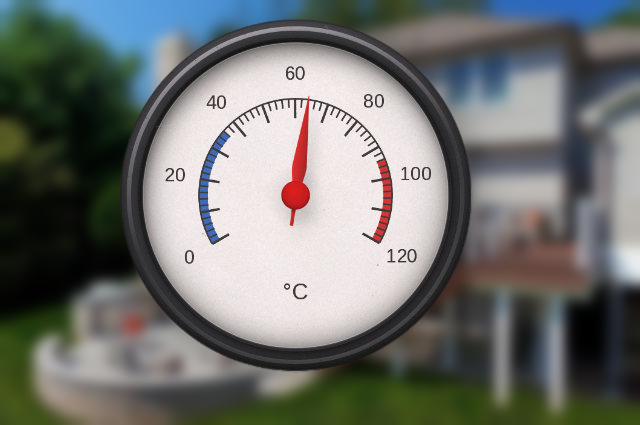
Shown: value=64 unit=°C
